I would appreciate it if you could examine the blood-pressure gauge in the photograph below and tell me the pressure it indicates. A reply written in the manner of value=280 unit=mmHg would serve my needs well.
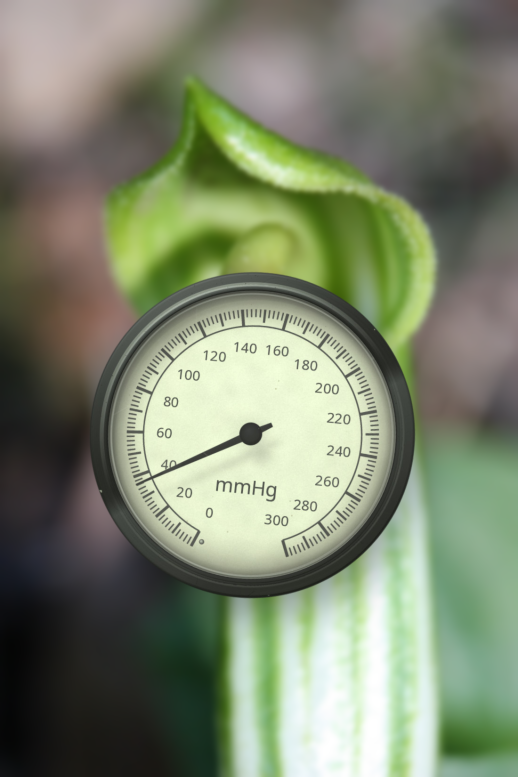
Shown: value=36 unit=mmHg
